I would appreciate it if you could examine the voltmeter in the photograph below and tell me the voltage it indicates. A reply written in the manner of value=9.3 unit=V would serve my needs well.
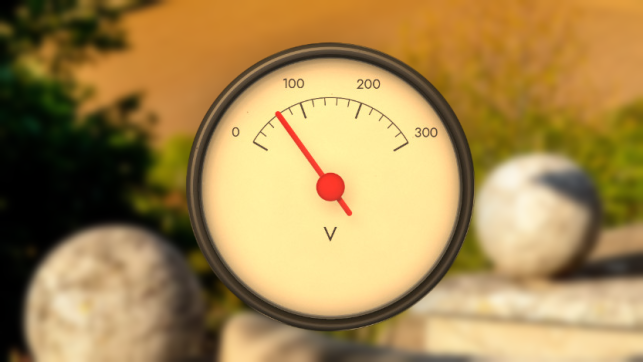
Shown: value=60 unit=V
